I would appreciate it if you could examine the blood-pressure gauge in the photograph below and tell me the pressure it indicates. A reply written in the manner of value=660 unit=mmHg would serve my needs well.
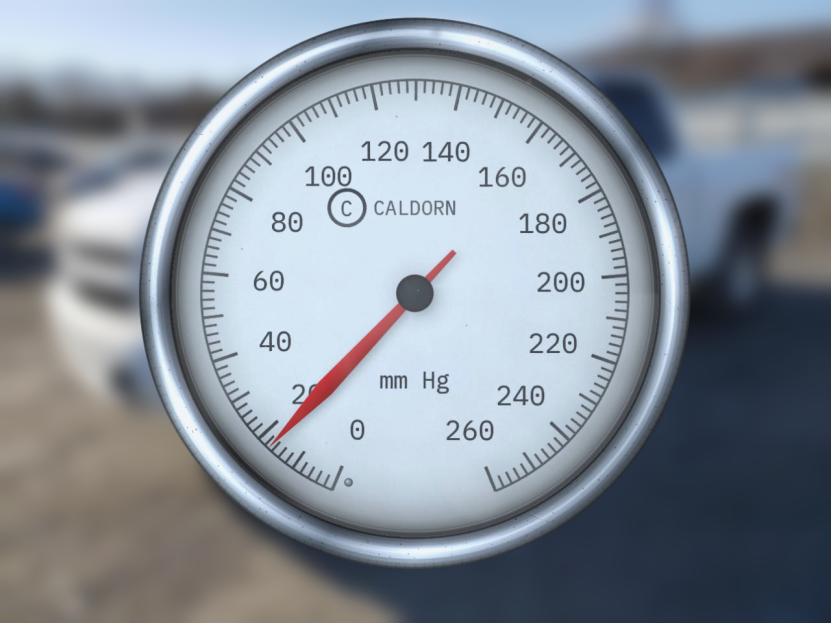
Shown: value=17 unit=mmHg
